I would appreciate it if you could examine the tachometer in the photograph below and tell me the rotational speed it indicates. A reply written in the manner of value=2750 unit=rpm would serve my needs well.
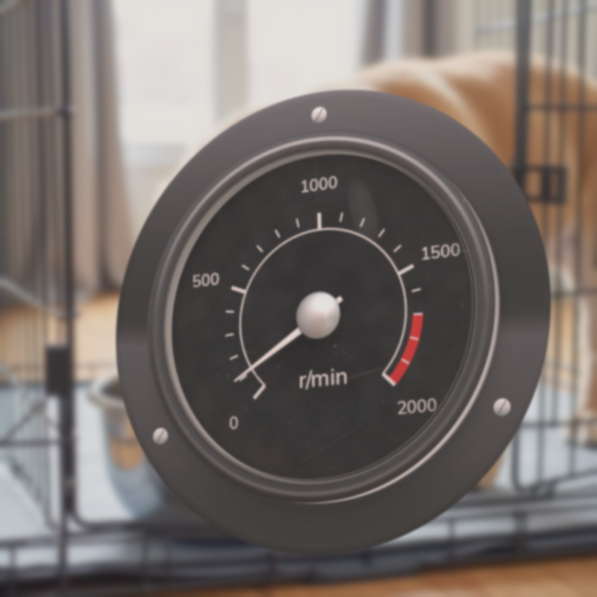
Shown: value=100 unit=rpm
